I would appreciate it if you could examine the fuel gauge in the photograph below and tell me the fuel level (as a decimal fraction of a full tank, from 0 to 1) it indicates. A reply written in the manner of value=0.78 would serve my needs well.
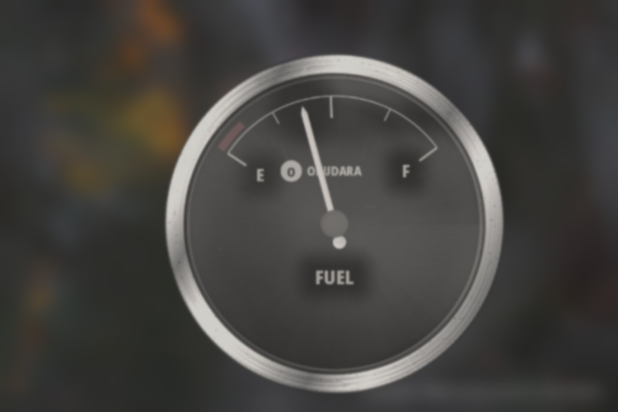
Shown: value=0.375
